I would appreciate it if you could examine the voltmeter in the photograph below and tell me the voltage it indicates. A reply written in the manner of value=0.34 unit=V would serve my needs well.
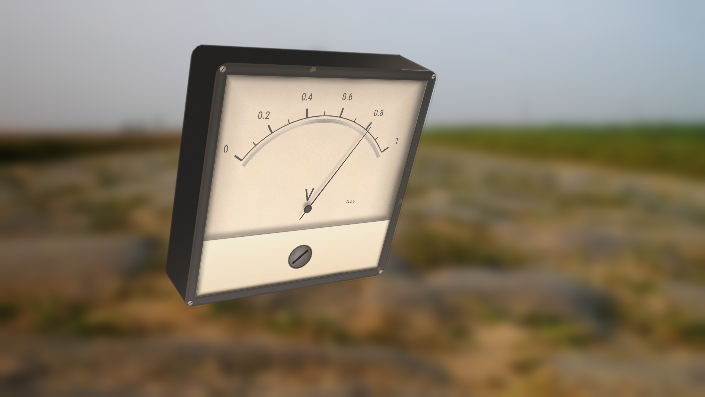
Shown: value=0.8 unit=V
